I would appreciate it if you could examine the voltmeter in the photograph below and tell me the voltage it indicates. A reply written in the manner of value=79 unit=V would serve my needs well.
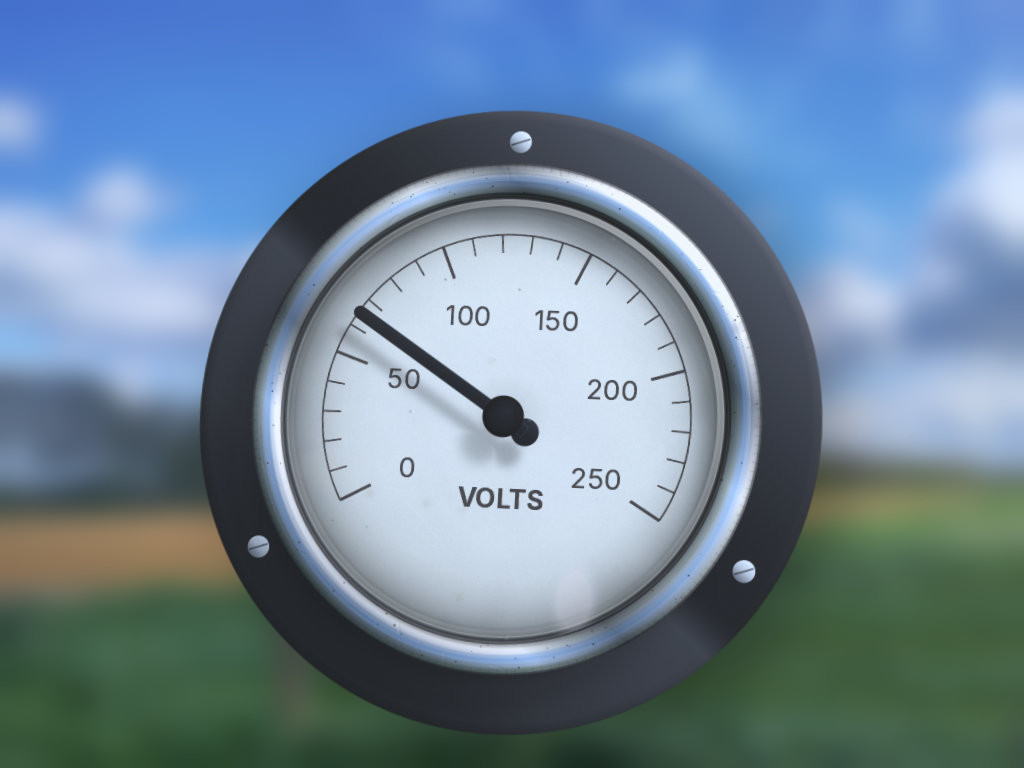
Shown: value=65 unit=V
